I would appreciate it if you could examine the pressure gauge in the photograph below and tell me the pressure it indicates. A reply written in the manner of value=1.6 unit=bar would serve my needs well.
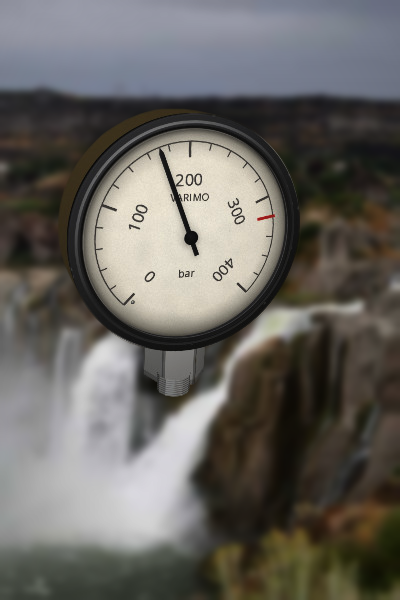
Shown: value=170 unit=bar
